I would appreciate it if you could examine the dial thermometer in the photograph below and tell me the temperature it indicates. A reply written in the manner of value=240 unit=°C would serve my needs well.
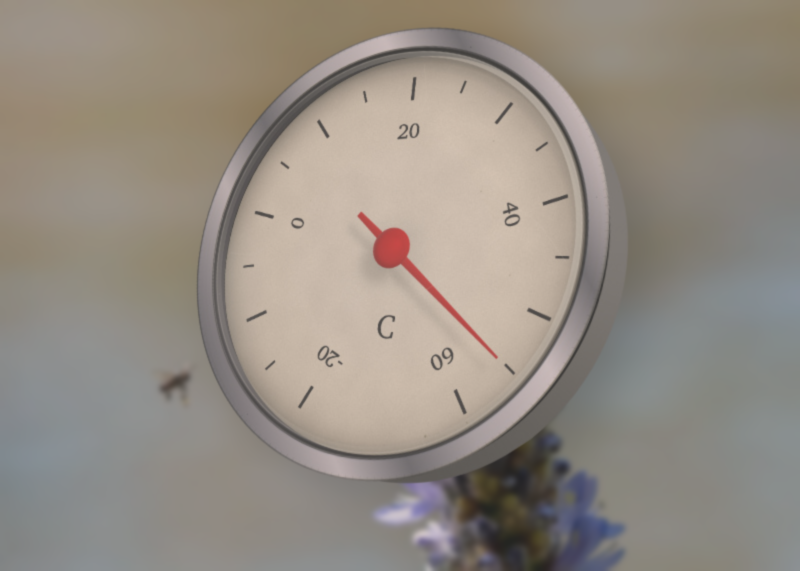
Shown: value=55 unit=°C
